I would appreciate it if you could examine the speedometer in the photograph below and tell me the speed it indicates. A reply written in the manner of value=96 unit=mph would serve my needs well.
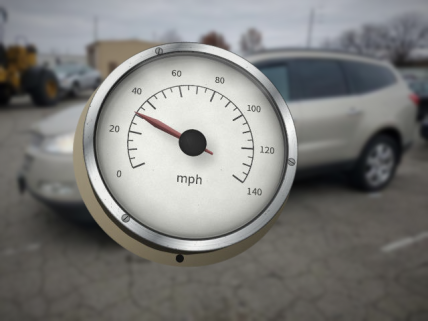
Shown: value=30 unit=mph
